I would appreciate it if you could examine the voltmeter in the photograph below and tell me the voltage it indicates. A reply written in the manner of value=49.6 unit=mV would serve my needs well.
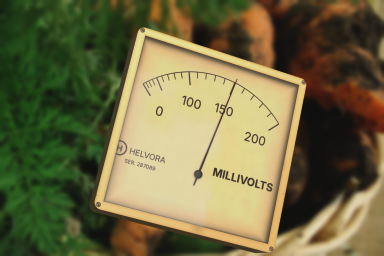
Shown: value=150 unit=mV
